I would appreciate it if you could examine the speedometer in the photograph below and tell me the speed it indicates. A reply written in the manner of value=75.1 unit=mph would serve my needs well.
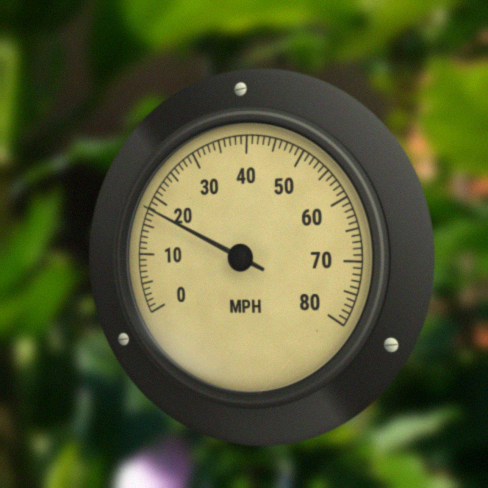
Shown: value=18 unit=mph
